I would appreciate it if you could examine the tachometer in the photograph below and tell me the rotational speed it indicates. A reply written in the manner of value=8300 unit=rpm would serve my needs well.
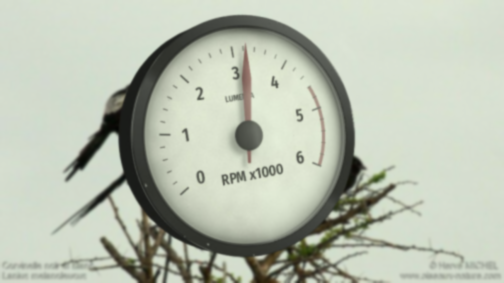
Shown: value=3200 unit=rpm
